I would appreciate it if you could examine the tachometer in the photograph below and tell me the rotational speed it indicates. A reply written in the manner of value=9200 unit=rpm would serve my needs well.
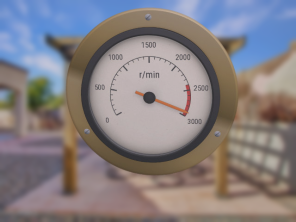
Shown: value=2900 unit=rpm
